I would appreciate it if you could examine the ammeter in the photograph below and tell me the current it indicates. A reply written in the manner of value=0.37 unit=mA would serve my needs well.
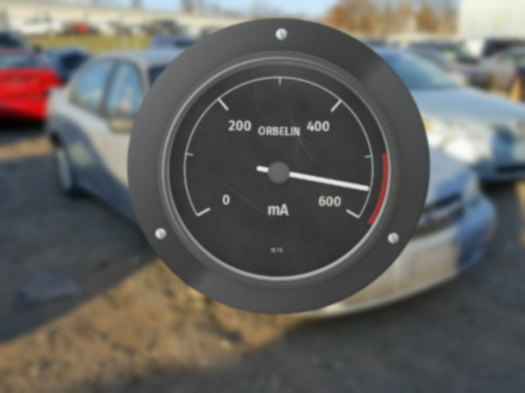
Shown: value=550 unit=mA
